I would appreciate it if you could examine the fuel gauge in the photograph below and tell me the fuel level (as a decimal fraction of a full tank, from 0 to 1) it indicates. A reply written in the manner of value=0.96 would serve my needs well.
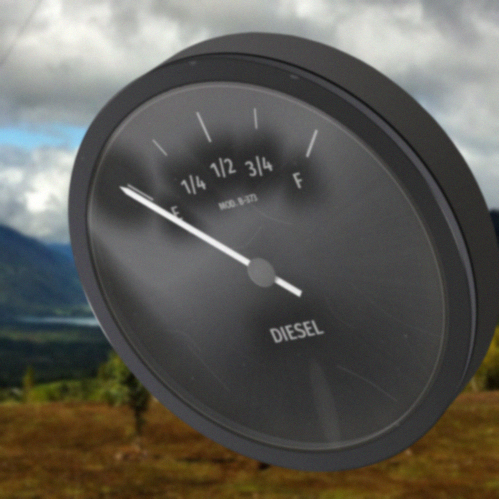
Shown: value=0
